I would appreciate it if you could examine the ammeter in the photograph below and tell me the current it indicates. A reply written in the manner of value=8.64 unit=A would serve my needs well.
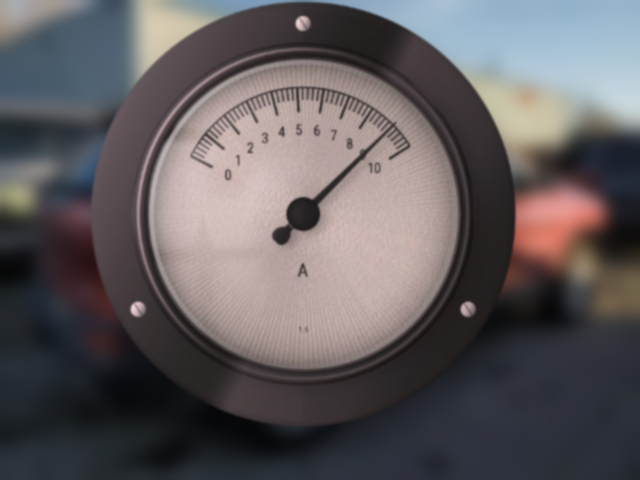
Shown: value=9 unit=A
